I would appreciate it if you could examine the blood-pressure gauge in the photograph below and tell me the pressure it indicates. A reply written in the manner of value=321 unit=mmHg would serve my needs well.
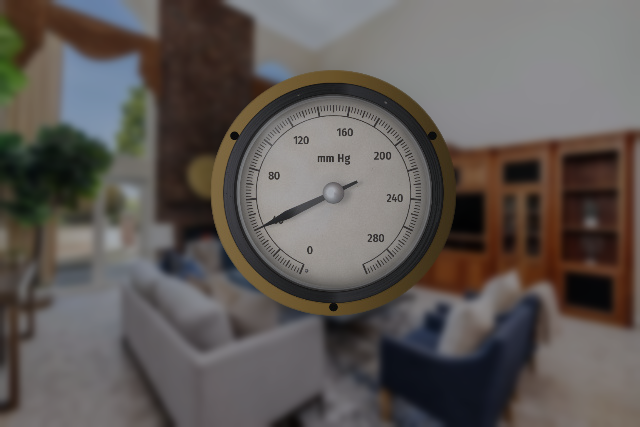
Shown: value=40 unit=mmHg
